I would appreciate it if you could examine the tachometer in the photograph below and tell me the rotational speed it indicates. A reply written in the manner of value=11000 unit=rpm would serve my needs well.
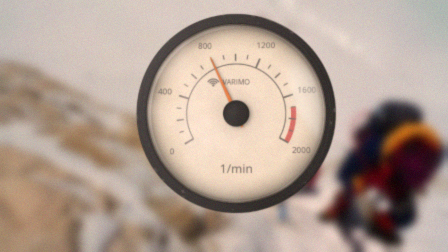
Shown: value=800 unit=rpm
